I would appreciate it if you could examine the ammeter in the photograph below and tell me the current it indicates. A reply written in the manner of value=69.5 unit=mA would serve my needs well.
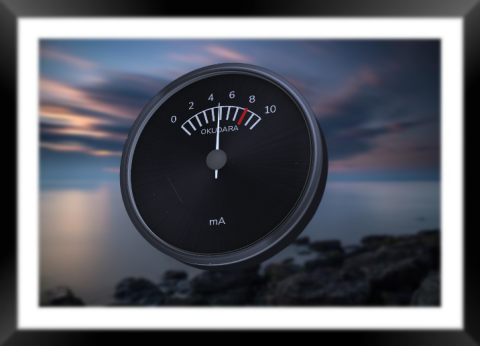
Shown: value=5 unit=mA
